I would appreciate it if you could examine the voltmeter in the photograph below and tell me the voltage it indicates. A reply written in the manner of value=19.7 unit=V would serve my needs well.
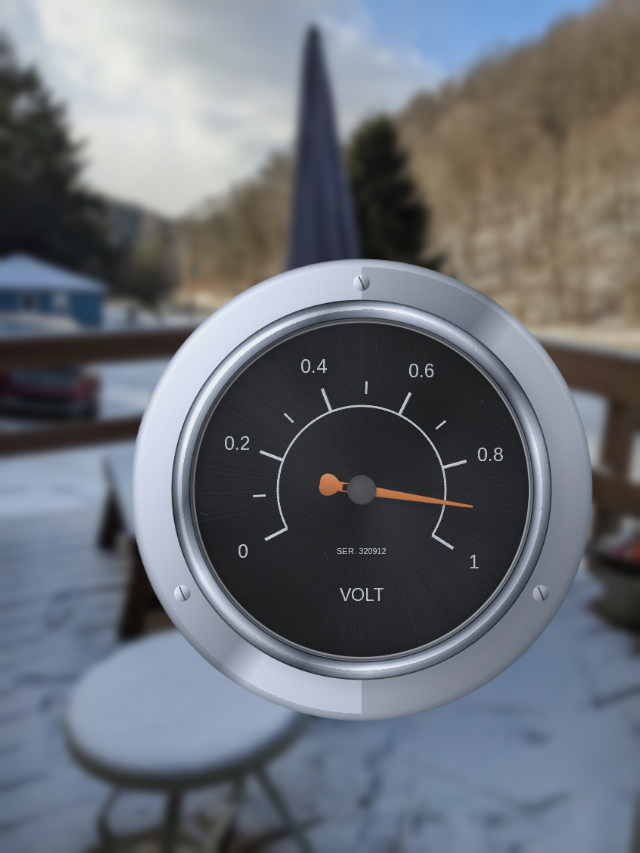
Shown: value=0.9 unit=V
